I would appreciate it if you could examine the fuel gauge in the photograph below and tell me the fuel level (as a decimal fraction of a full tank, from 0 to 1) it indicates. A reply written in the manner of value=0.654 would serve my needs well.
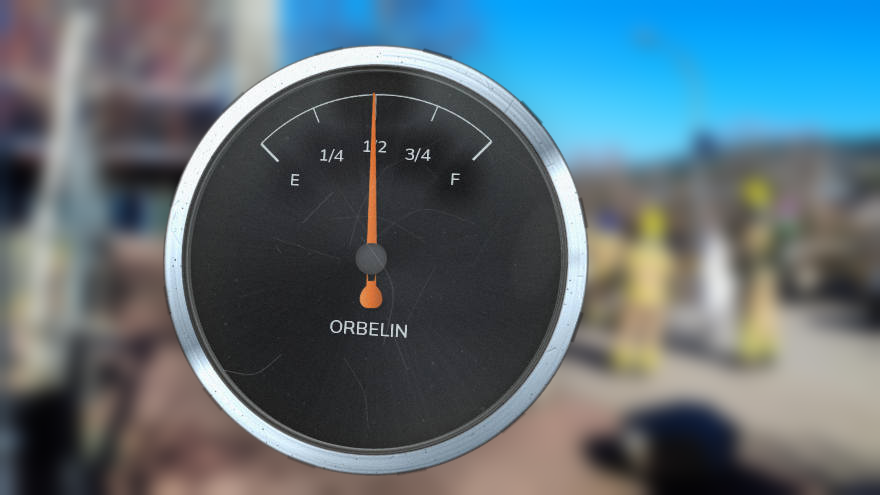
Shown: value=0.5
